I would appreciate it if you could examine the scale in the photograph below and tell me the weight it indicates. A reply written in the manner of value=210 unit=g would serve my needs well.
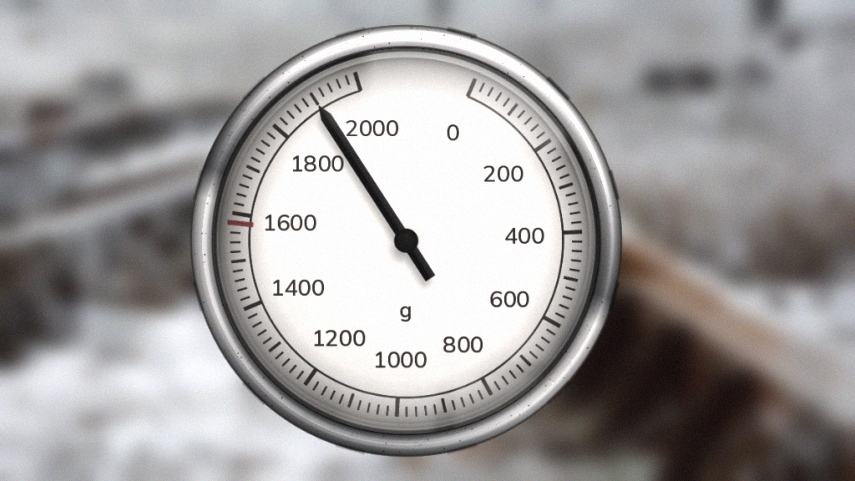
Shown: value=1900 unit=g
